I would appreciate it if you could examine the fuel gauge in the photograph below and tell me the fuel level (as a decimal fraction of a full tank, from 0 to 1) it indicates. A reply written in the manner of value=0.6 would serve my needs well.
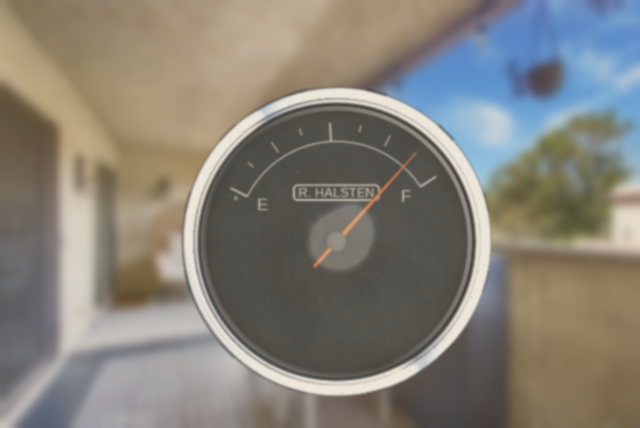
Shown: value=0.875
